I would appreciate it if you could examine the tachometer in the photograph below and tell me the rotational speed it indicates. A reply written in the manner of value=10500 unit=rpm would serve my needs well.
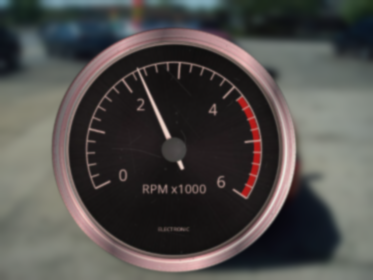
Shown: value=2300 unit=rpm
